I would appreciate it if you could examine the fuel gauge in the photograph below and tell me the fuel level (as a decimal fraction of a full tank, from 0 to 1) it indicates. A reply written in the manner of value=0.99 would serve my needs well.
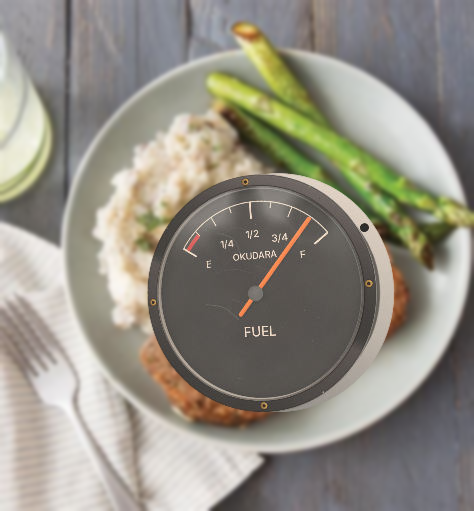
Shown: value=0.875
